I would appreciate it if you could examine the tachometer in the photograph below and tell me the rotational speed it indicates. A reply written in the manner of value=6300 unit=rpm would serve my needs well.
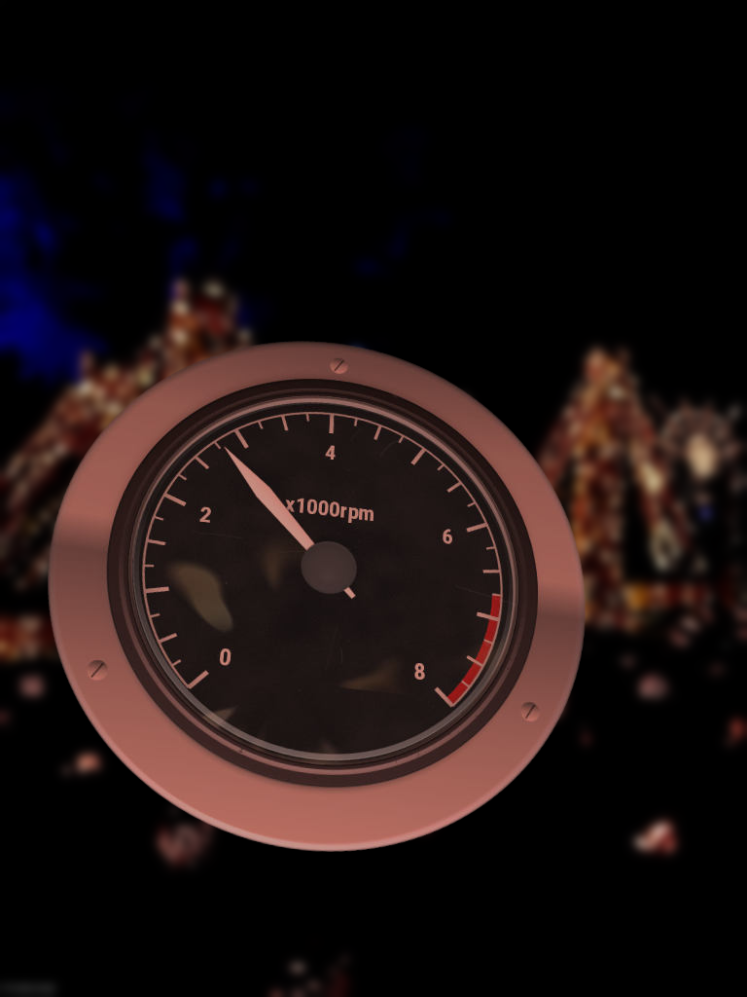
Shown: value=2750 unit=rpm
